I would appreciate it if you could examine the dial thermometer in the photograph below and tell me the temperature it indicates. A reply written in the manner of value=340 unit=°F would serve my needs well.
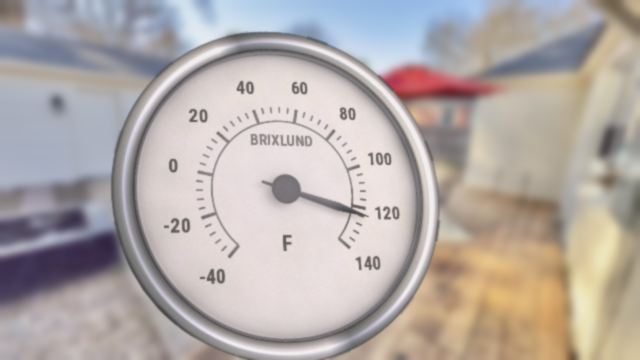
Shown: value=124 unit=°F
